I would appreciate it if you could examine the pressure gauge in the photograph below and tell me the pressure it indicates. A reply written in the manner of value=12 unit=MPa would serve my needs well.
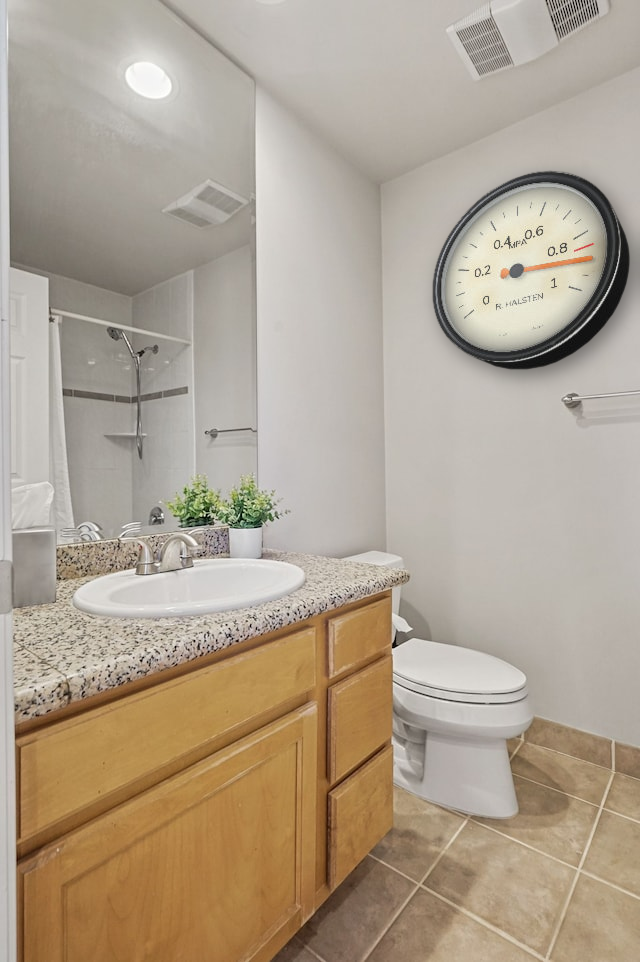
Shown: value=0.9 unit=MPa
